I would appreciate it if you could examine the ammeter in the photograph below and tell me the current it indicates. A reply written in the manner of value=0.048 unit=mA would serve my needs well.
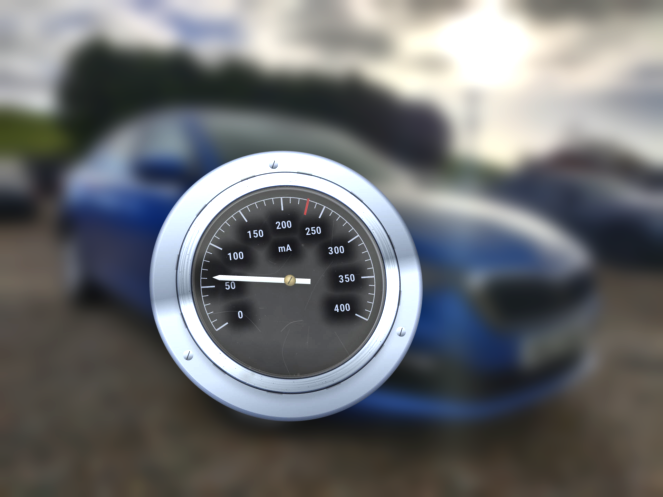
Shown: value=60 unit=mA
